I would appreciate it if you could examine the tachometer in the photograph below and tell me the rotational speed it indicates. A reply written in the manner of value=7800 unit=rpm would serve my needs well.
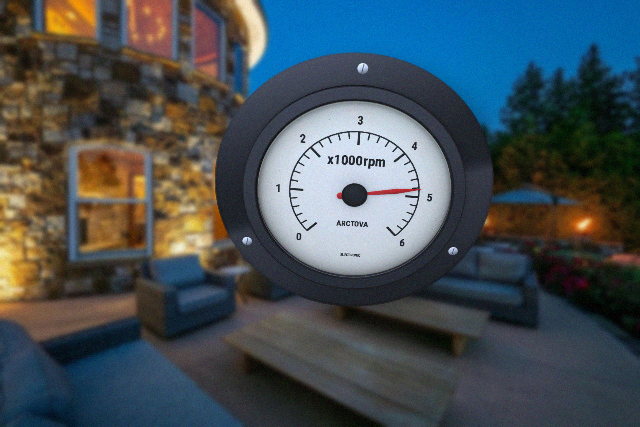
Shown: value=4800 unit=rpm
